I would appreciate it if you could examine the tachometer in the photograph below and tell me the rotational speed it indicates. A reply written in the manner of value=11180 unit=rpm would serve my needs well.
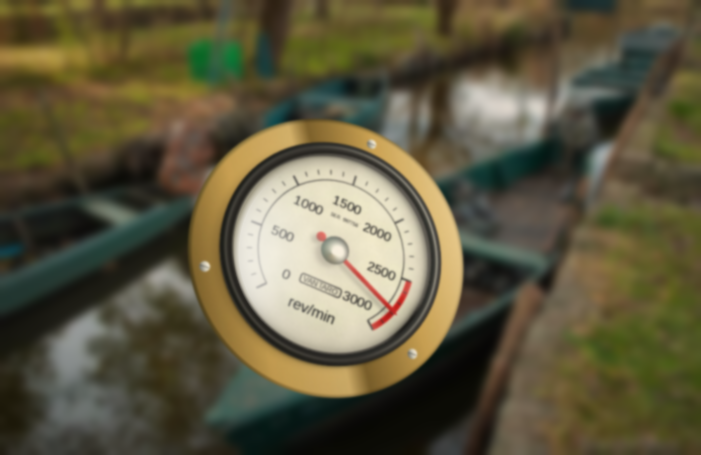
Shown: value=2800 unit=rpm
